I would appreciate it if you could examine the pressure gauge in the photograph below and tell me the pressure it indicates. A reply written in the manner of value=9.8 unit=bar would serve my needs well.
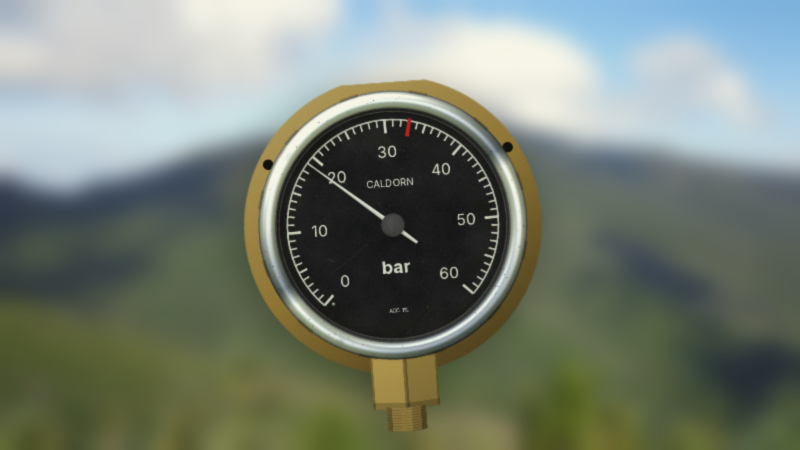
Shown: value=19 unit=bar
